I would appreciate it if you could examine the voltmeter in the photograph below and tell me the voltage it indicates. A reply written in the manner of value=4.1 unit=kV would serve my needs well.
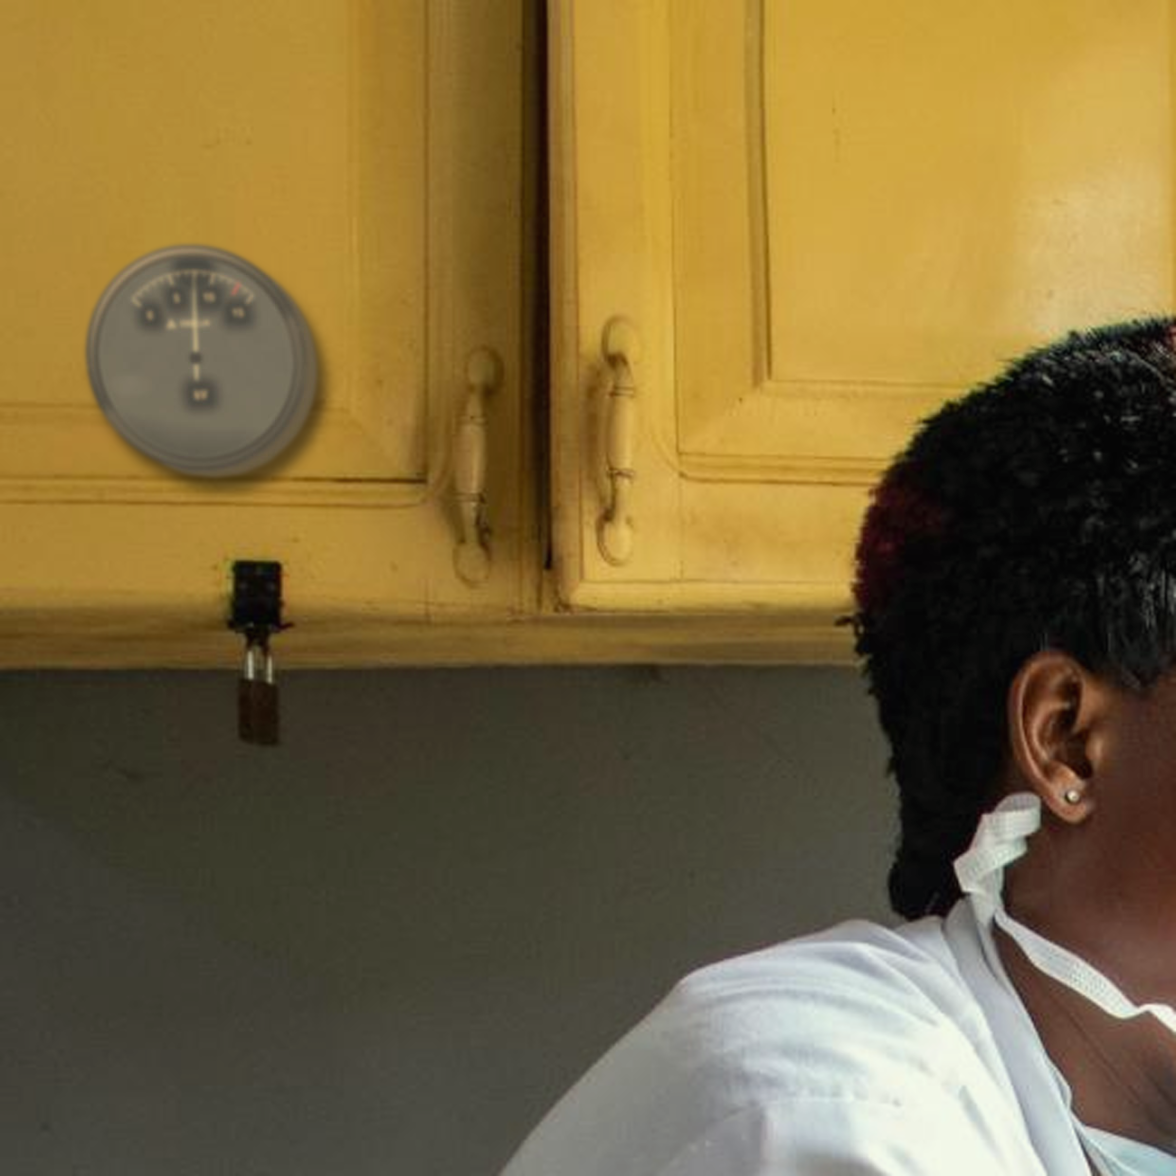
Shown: value=8 unit=kV
